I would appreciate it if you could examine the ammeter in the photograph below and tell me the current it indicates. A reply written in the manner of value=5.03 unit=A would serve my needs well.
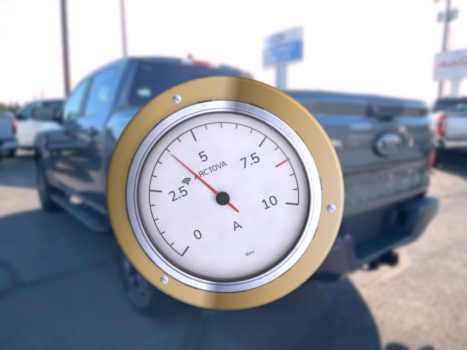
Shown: value=4 unit=A
